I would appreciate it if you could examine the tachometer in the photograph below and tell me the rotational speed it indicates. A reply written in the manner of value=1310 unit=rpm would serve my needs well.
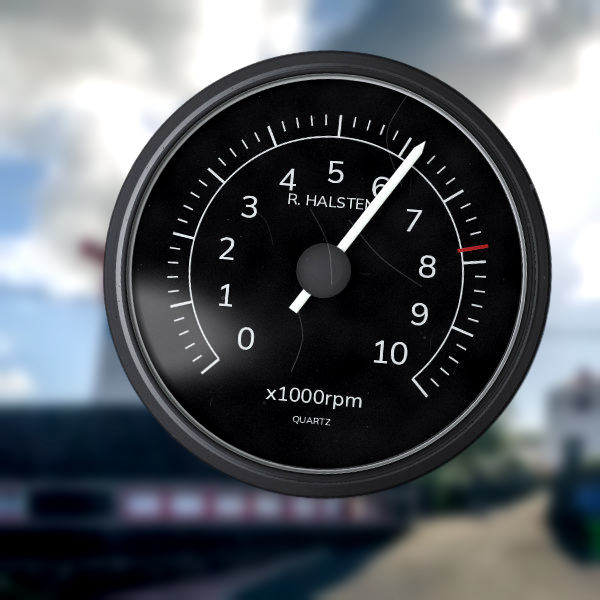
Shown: value=6200 unit=rpm
